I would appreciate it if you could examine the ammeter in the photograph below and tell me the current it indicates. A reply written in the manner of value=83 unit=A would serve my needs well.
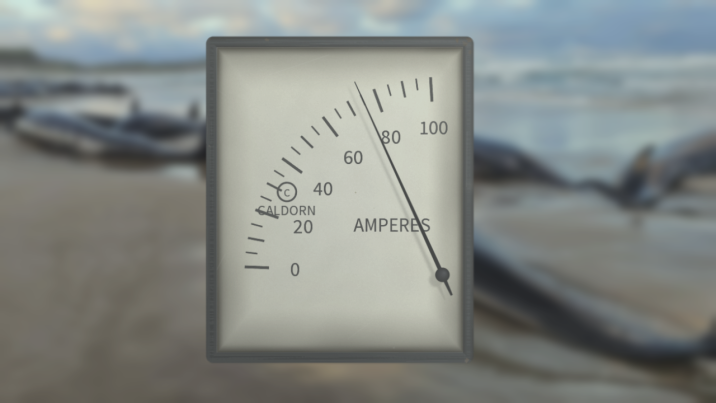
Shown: value=75 unit=A
